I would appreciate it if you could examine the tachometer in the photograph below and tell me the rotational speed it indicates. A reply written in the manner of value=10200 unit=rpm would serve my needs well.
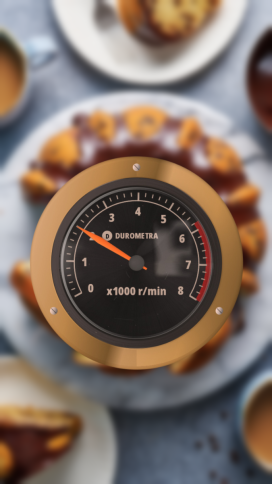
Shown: value=2000 unit=rpm
